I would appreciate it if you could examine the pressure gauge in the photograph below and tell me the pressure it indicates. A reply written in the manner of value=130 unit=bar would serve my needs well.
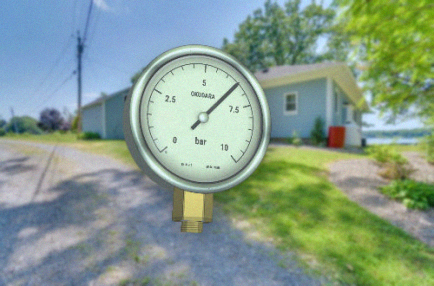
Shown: value=6.5 unit=bar
